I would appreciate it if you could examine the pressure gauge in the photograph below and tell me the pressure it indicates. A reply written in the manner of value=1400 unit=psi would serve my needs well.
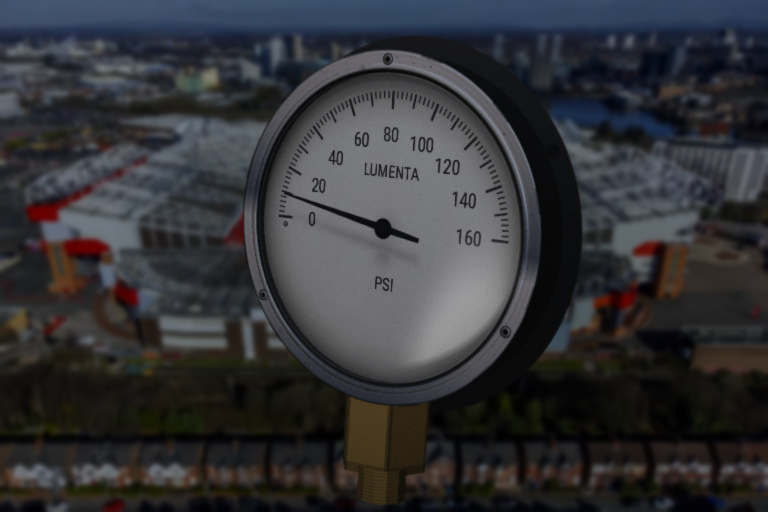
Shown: value=10 unit=psi
